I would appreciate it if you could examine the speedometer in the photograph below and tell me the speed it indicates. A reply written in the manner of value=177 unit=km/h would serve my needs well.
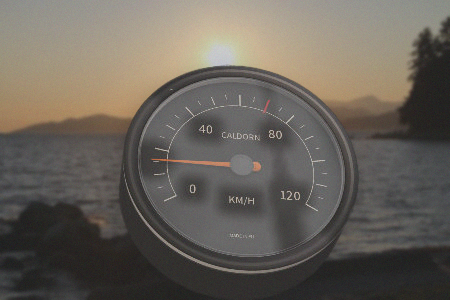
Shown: value=15 unit=km/h
